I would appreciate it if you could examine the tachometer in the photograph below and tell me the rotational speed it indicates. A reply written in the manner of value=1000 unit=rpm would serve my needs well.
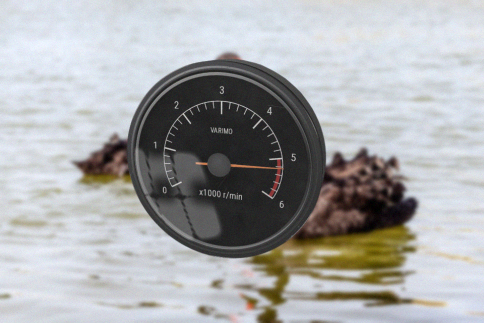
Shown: value=5200 unit=rpm
